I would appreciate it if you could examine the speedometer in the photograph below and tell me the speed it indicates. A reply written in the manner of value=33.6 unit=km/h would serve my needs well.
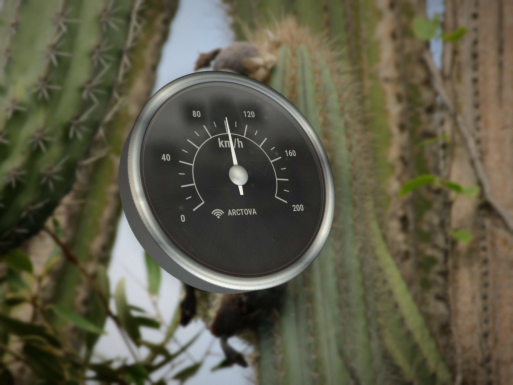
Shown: value=100 unit=km/h
